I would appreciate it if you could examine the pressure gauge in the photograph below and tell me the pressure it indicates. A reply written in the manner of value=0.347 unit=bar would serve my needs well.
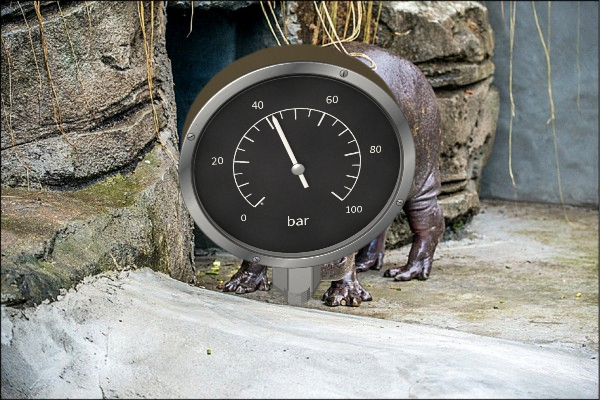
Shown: value=42.5 unit=bar
